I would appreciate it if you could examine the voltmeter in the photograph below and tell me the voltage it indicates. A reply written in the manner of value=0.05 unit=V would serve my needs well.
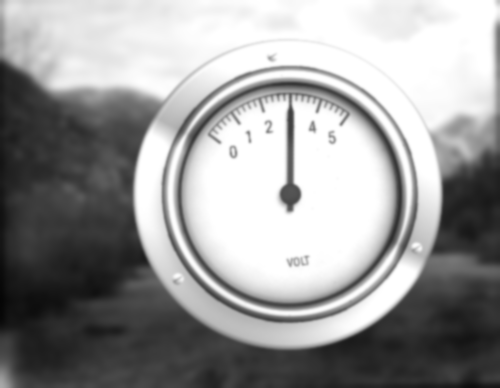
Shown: value=3 unit=V
